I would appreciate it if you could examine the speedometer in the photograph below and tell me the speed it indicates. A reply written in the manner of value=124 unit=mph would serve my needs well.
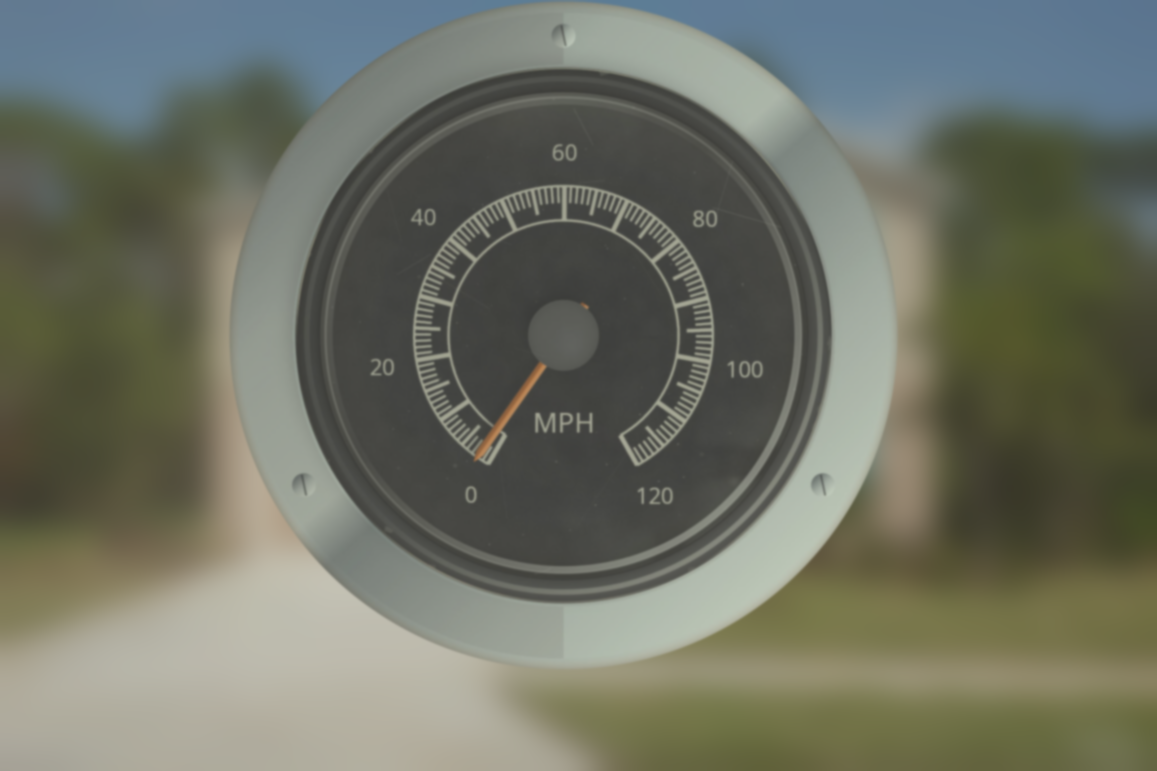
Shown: value=2 unit=mph
